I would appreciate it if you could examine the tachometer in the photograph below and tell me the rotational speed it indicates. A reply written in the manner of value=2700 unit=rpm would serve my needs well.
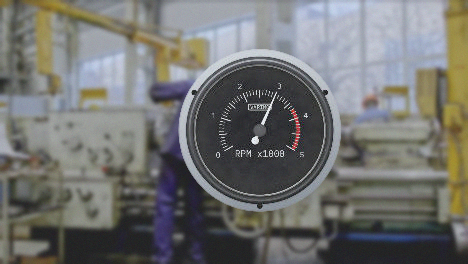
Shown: value=3000 unit=rpm
